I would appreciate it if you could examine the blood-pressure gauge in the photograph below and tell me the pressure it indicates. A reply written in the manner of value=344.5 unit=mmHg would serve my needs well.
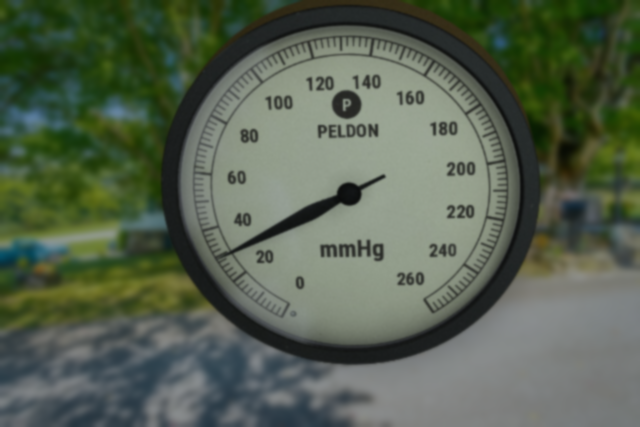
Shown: value=30 unit=mmHg
